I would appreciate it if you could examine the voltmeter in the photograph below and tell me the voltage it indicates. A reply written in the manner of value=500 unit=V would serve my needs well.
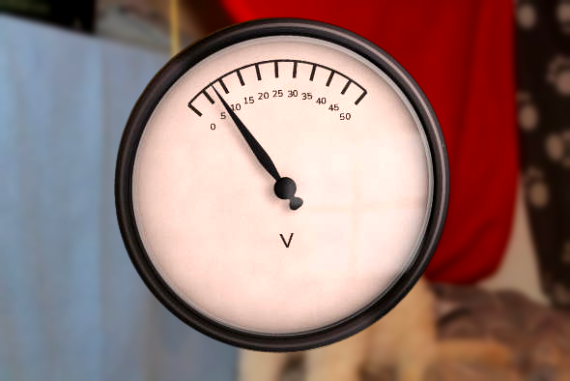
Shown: value=7.5 unit=V
